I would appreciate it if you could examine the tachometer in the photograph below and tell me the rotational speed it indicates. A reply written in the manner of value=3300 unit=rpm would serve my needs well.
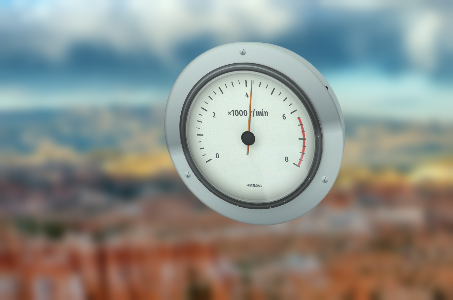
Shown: value=4250 unit=rpm
